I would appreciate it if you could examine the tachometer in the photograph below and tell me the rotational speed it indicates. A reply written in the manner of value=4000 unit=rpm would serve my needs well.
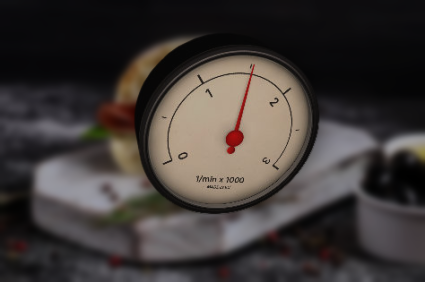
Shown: value=1500 unit=rpm
